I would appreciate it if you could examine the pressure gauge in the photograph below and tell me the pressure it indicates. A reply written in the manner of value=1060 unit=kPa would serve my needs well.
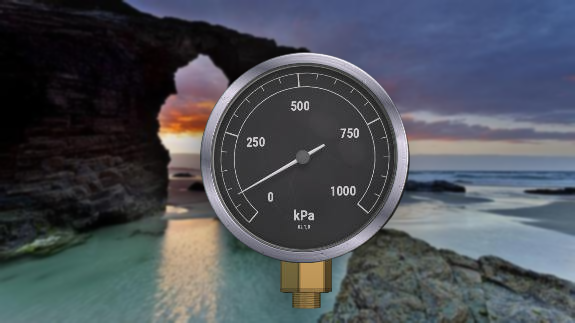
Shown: value=75 unit=kPa
